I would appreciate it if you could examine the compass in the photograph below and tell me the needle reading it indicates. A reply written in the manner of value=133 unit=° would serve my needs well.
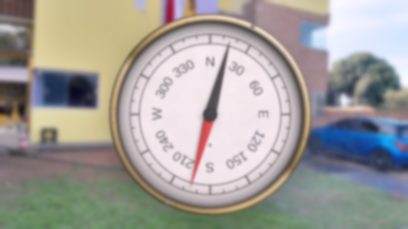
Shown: value=195 unit=°
